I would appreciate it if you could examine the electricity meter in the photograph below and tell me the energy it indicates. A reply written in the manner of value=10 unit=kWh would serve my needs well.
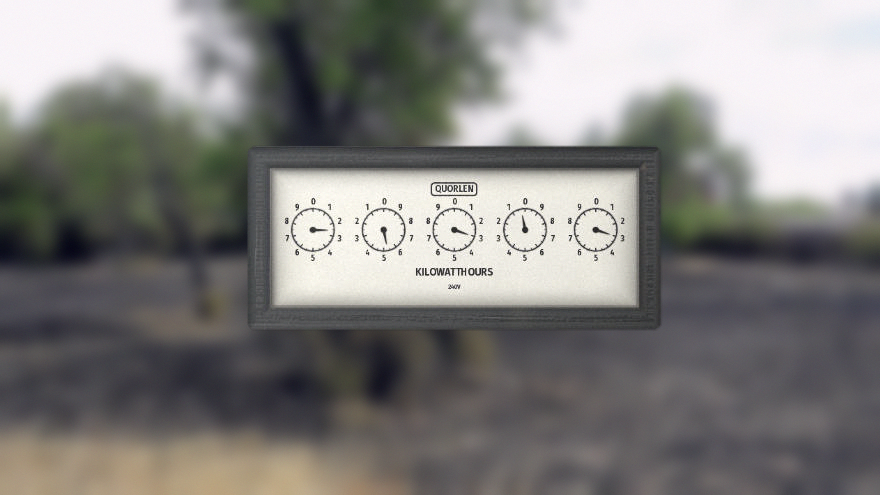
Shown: value=25303 unit=kWh
